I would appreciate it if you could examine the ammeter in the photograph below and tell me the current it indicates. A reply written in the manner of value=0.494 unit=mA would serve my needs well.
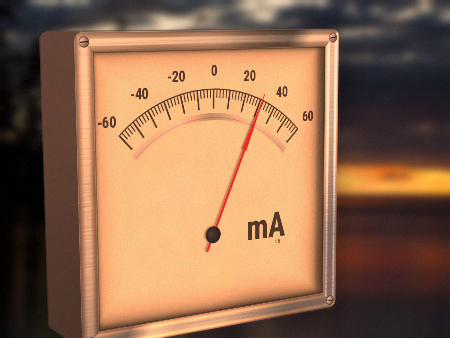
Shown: value=30 unit=mA
